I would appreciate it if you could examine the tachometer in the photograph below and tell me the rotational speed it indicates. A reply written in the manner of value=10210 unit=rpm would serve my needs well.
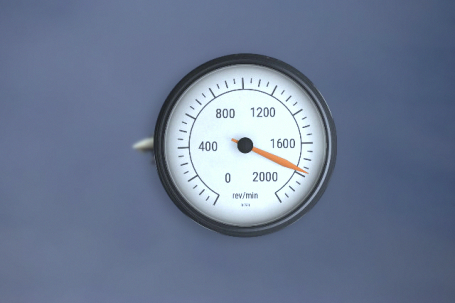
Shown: value=1775 unit=rpm
